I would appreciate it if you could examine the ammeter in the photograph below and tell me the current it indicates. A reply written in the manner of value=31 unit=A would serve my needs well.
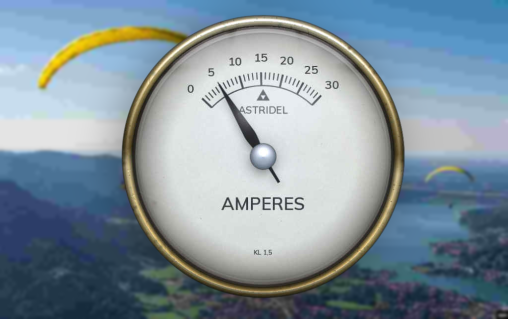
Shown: value=5 unit=A
